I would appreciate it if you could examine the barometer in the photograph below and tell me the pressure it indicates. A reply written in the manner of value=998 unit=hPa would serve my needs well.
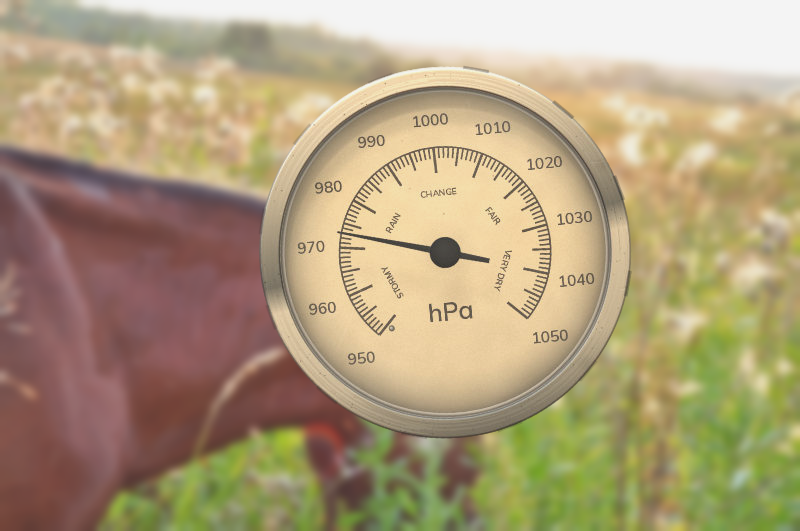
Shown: value=973 unit=hPa
